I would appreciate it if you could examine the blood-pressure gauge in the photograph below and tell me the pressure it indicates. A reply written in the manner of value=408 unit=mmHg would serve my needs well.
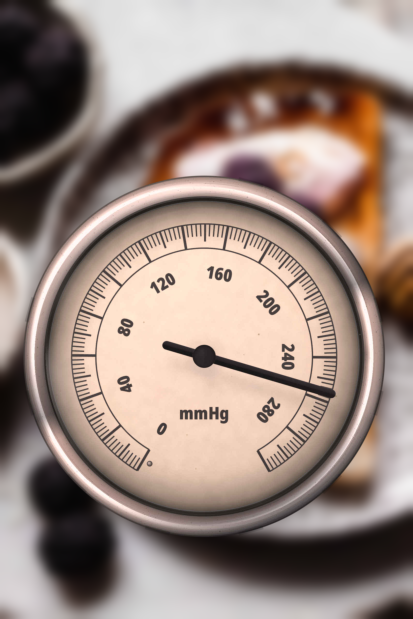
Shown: value=256 unit=mmHg
